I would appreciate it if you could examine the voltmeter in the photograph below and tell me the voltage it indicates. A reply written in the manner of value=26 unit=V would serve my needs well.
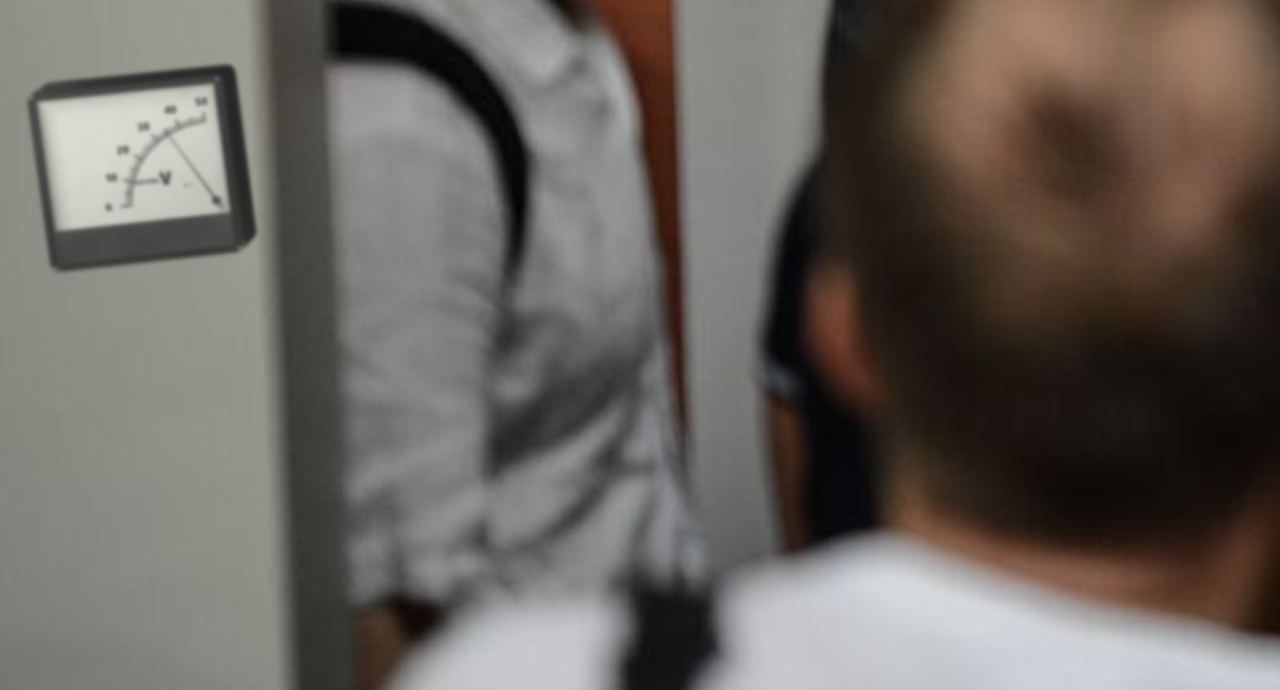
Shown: value=35 unit=V
